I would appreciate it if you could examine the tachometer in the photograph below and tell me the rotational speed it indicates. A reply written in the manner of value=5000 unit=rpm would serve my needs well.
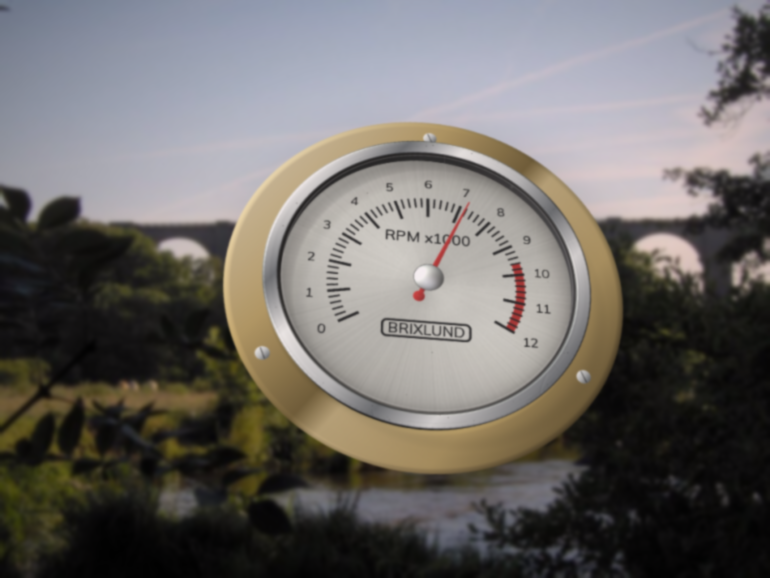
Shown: value=7200 unit=rpm
